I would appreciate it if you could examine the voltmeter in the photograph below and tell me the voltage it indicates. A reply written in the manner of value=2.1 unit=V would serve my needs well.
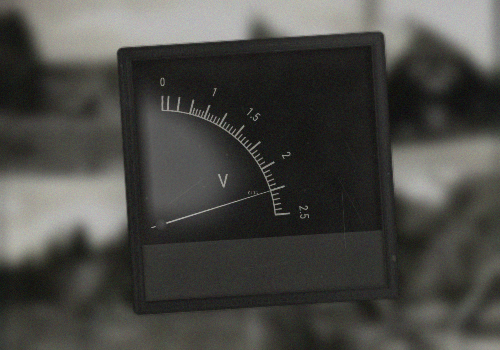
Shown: value=2.25 unit=V
